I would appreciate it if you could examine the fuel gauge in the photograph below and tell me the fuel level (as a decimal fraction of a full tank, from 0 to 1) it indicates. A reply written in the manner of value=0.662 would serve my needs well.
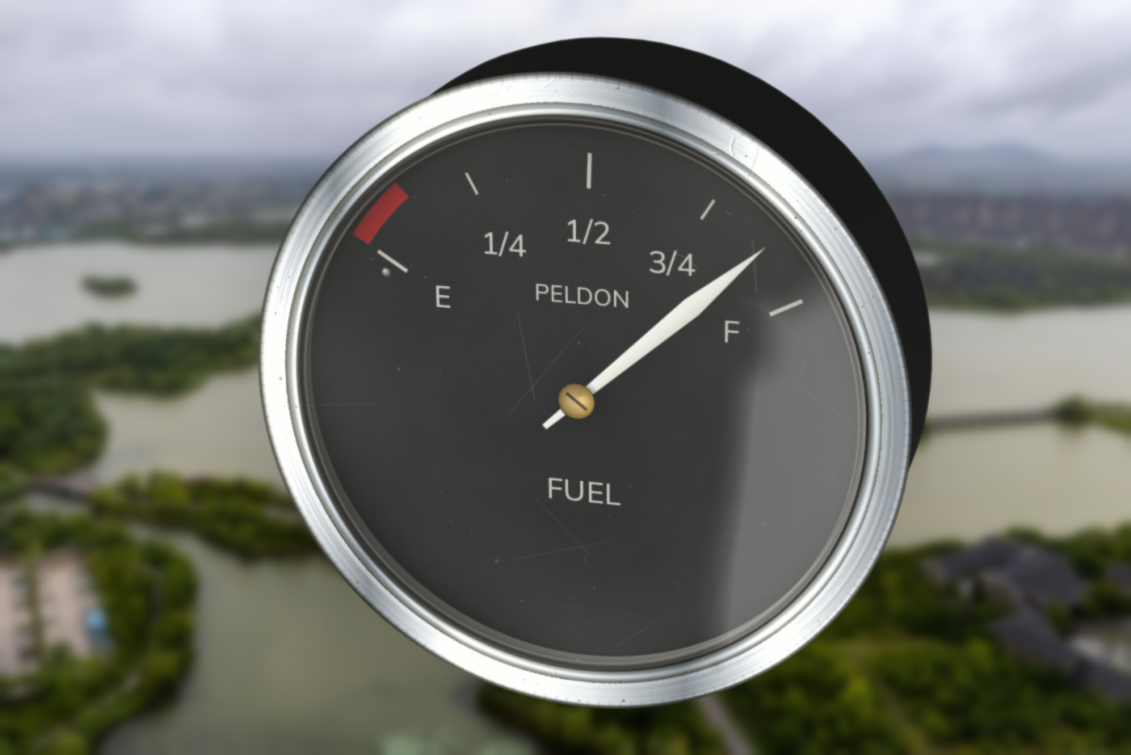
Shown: value=0.875
